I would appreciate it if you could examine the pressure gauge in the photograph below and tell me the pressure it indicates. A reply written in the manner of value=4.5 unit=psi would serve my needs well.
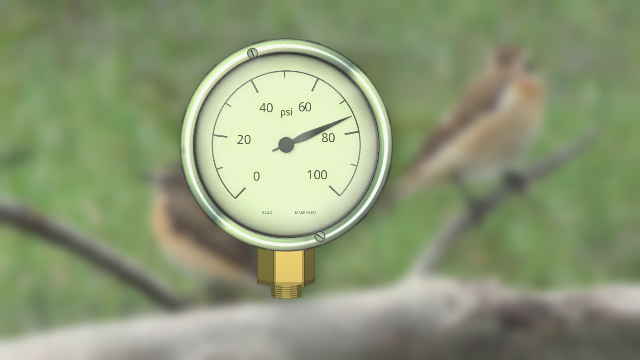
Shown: value=75 unit=psi
